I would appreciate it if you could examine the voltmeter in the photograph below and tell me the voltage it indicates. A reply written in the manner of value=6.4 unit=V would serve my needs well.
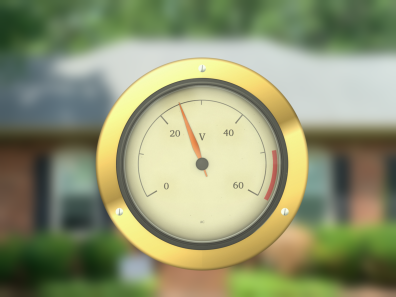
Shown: value=25 unit=V
